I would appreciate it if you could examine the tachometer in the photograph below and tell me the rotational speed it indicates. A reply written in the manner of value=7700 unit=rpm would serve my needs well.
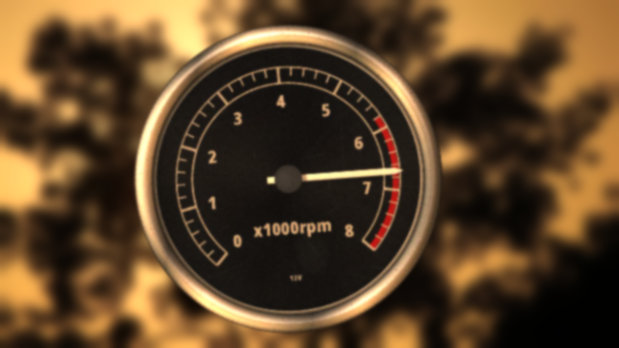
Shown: value=6700 unit=rpm
